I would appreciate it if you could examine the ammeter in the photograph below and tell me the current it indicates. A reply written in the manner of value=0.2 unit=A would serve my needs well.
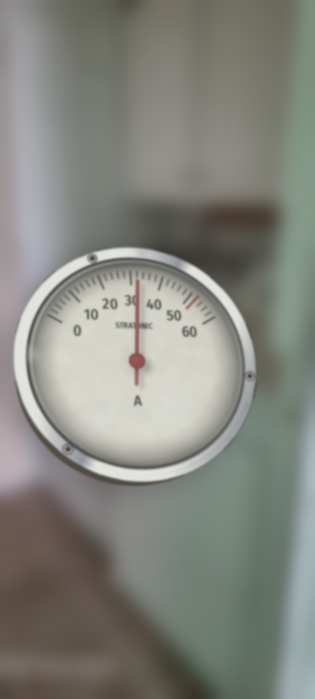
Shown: value=32 unit=A
